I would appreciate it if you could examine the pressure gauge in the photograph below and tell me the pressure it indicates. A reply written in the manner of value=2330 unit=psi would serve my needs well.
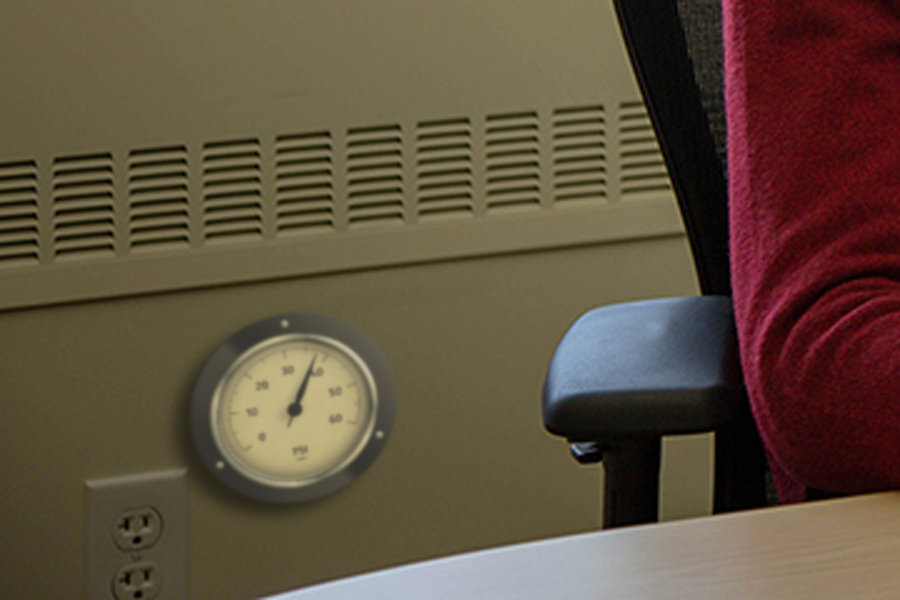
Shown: value=37.5 unit=psi
